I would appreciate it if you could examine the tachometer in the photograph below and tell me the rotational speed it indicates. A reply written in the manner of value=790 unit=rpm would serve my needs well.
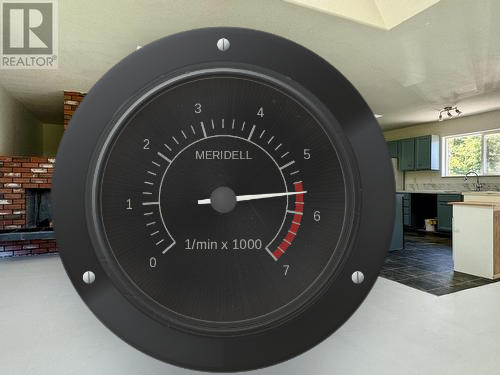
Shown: value=5600 unit=rpm
